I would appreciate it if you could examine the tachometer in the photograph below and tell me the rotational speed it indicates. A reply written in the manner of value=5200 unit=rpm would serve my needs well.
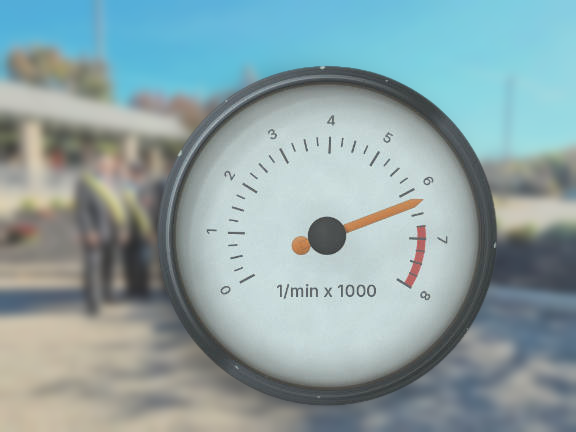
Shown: value=6250 unit=rpm
